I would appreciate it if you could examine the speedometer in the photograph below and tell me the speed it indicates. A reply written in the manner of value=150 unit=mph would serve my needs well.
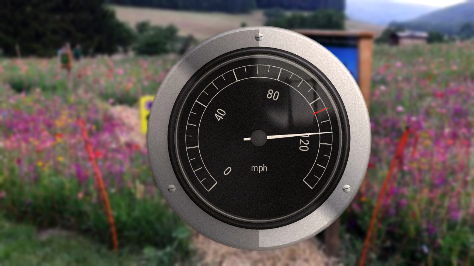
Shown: value=115 unit=mph
